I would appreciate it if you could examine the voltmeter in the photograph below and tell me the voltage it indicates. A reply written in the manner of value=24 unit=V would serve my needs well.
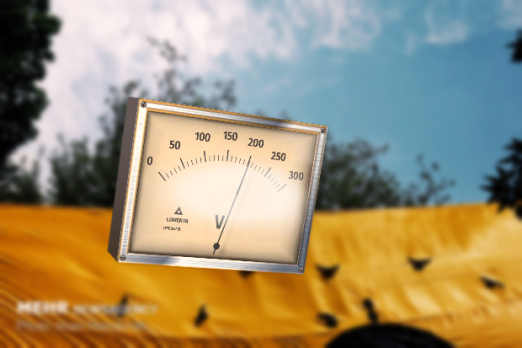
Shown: value=200 unit=V
